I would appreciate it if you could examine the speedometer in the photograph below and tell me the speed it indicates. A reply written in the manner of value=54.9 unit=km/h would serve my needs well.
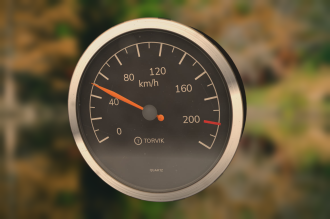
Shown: value=50 unit=km/h
